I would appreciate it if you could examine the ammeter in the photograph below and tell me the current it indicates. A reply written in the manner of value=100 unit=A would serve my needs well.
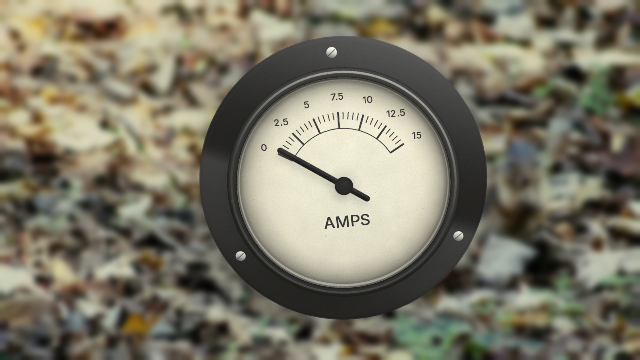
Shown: value=0.5 unit=A
